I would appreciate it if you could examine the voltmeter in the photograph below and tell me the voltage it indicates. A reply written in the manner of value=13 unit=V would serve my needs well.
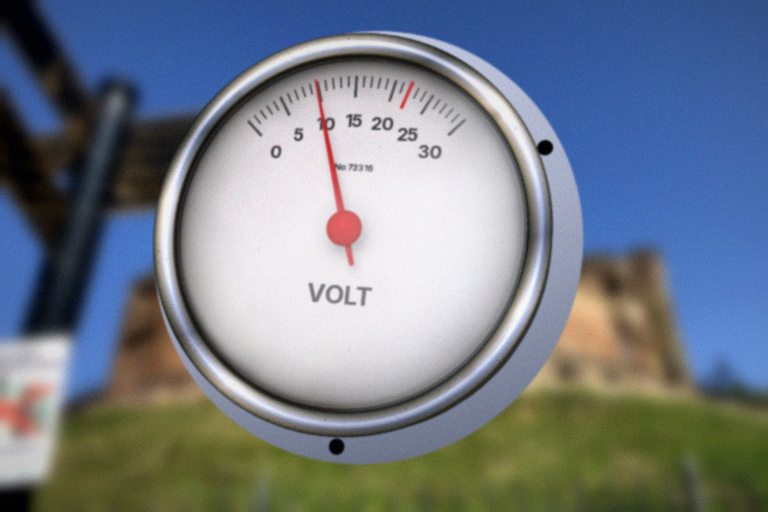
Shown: value=10 unit=V
